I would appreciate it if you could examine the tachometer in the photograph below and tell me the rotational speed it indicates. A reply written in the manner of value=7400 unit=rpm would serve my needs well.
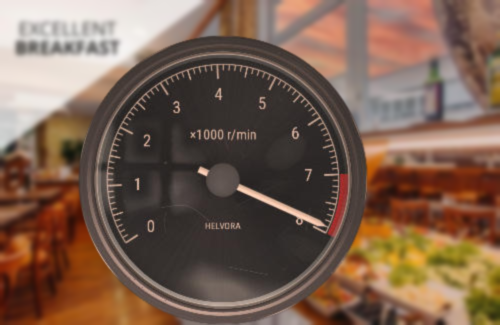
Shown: value=7900 unit=rpm
